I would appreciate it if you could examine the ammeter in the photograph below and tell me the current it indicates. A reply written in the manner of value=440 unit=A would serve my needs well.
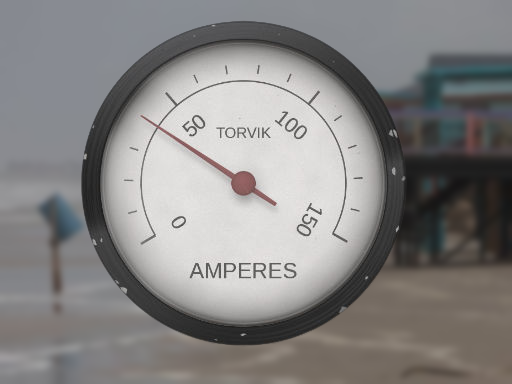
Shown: value=40 unit=A
